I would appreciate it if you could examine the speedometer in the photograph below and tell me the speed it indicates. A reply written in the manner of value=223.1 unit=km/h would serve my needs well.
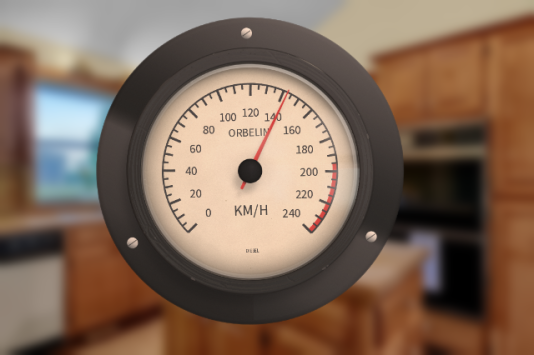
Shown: value=142.5 unit=km/h
